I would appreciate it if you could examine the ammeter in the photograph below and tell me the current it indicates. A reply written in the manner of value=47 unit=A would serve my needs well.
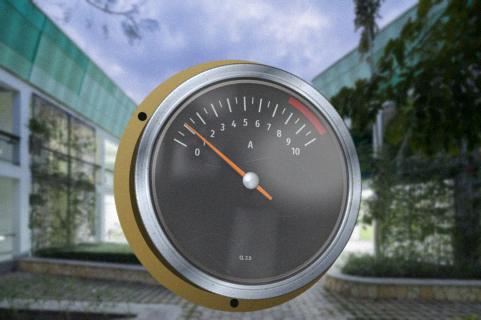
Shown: value=1 unit=A
